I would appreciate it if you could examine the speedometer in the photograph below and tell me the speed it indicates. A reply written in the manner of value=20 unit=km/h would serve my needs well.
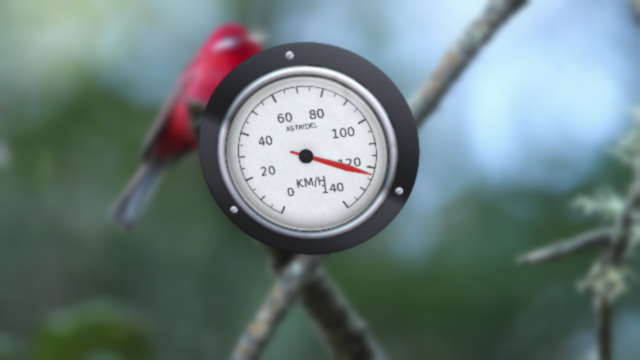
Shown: value=122.5 unit=km/h
